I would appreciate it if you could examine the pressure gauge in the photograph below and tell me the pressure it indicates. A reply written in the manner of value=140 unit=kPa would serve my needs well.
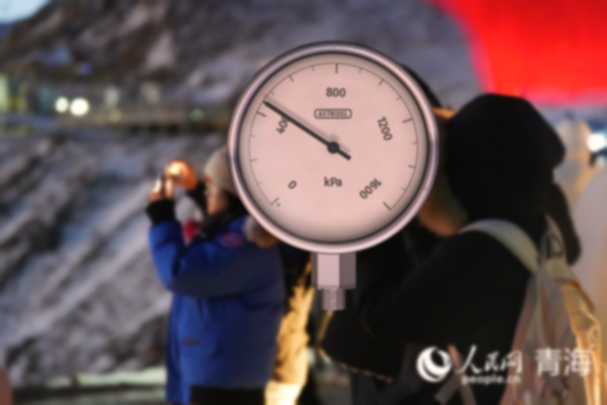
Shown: value=450 unit=kPa
